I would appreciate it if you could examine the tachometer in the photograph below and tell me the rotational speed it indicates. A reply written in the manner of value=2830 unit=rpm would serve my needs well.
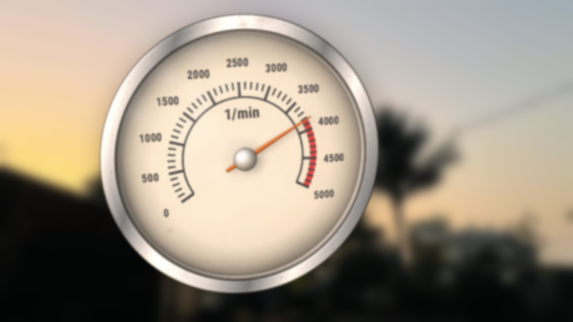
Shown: value=3800 unit=rpm
